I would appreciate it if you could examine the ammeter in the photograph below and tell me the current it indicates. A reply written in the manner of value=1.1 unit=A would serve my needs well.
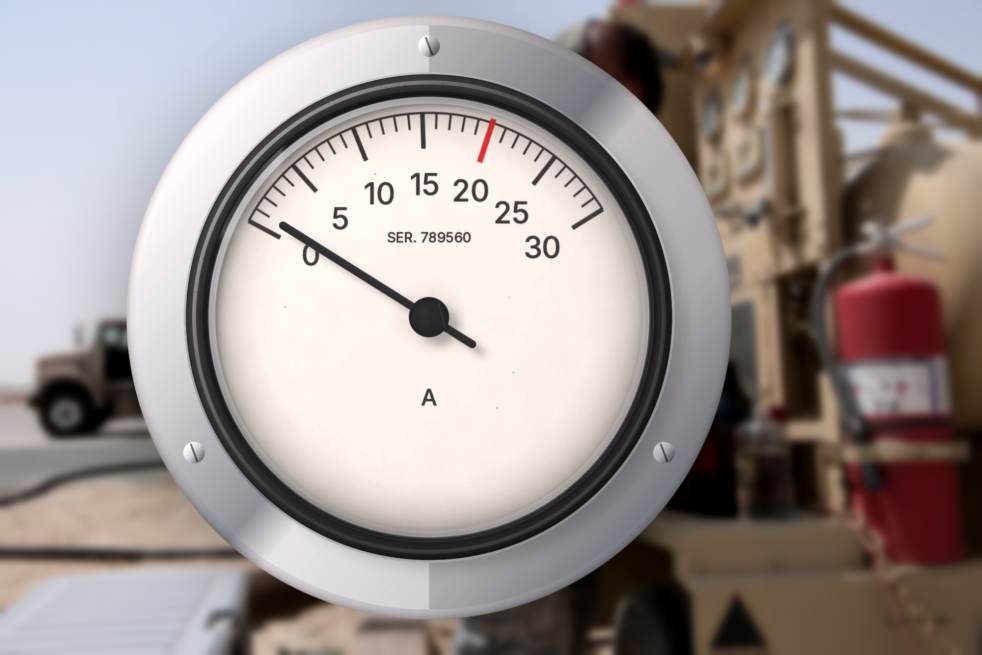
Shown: value=1 unit=A
